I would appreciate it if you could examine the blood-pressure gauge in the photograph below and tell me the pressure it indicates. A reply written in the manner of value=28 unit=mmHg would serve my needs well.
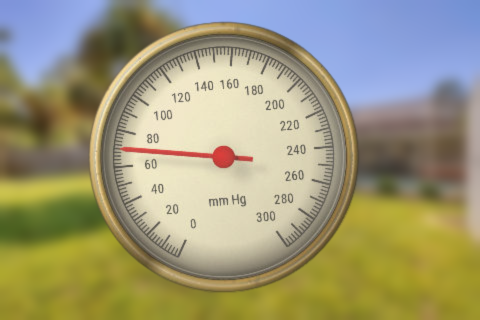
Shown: value=70 unit=mmHg
